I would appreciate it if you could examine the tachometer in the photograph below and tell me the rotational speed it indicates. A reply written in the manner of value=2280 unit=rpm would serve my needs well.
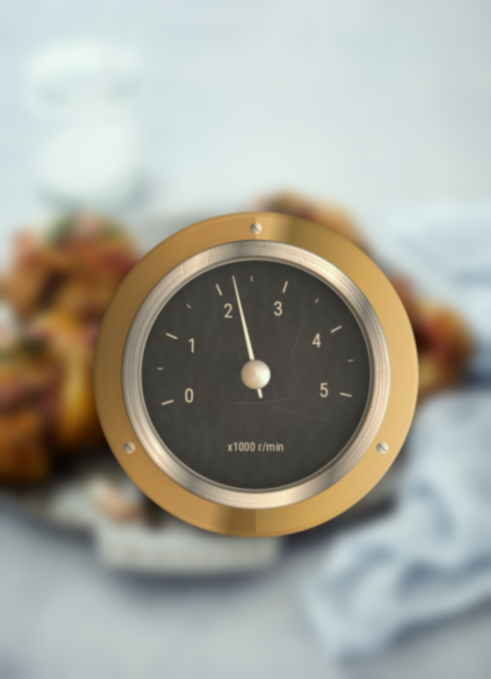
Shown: value=2250 unit=rpm
